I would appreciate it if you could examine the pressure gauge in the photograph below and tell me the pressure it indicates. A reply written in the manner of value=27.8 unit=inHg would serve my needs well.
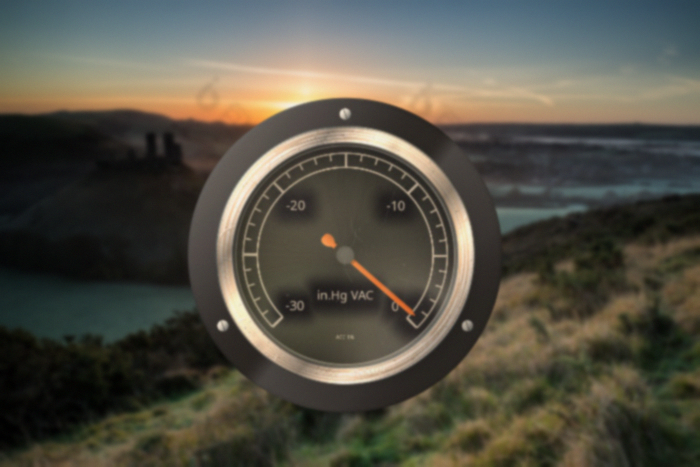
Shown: value=-0.5 unit=inHg
